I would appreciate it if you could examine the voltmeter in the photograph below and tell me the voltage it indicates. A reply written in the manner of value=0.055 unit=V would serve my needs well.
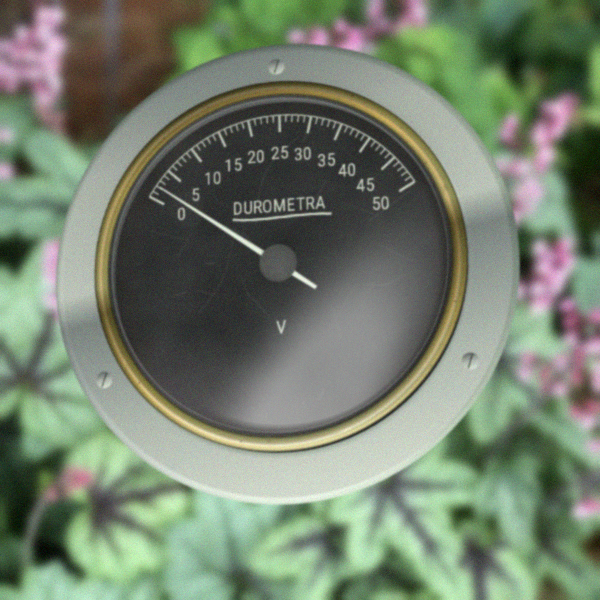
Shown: value=2 unit=V
